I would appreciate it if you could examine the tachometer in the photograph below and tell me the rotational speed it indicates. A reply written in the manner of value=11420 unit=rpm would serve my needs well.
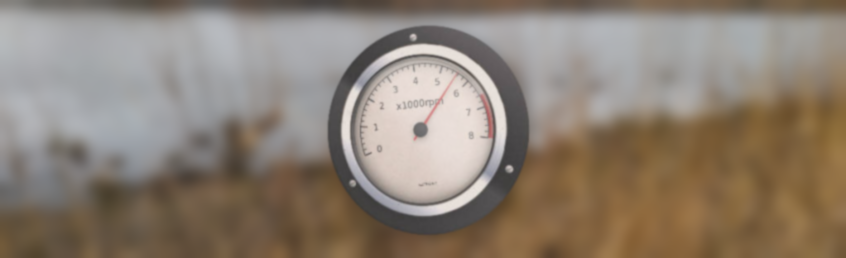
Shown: value=5600 unit=rpm
